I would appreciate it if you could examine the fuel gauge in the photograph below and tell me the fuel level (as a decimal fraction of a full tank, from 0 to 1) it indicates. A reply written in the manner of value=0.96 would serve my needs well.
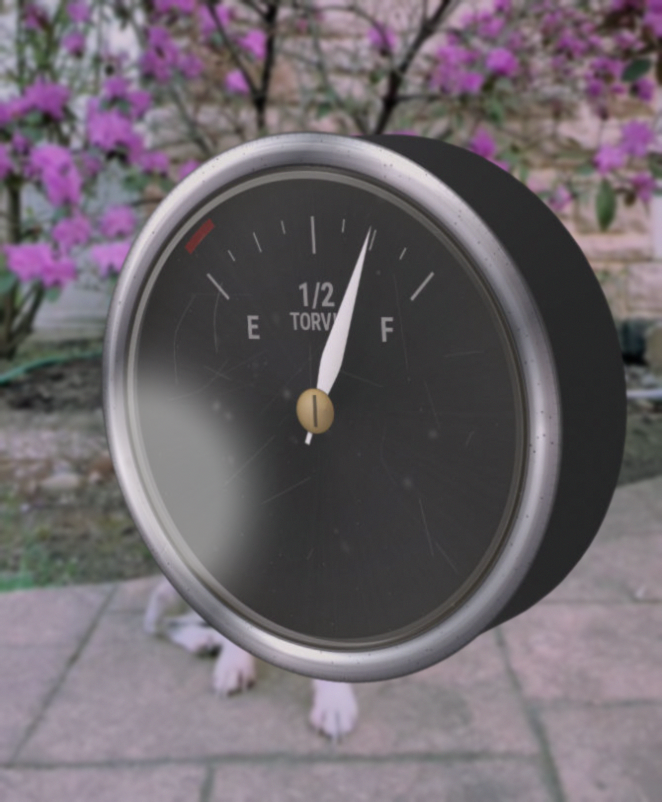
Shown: value=0.75
